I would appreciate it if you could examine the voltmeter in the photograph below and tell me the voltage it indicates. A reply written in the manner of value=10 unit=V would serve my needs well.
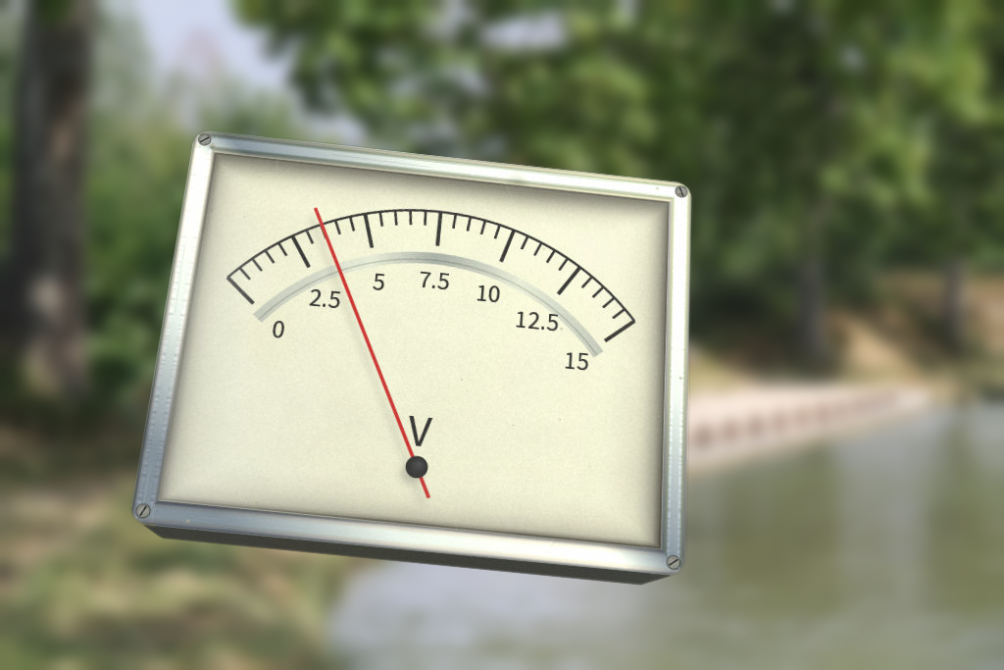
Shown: value=3.5 unit=V
